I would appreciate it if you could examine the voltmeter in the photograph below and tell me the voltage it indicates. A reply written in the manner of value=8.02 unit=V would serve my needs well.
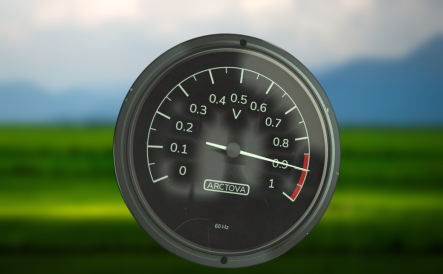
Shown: value=0.9 unit=V
